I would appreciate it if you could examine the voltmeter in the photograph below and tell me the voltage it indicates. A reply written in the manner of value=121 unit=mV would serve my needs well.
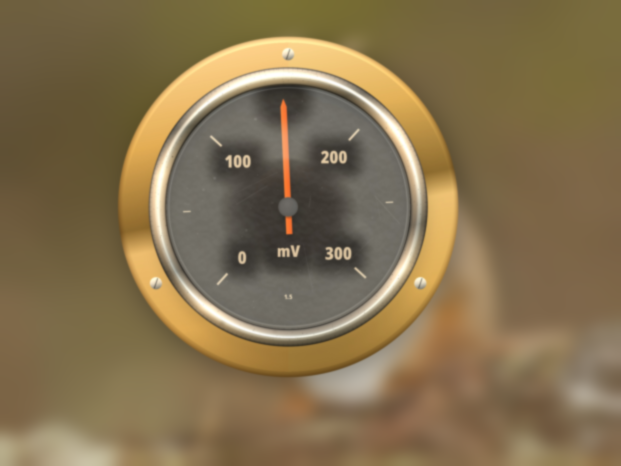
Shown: value=150 unit=mV
